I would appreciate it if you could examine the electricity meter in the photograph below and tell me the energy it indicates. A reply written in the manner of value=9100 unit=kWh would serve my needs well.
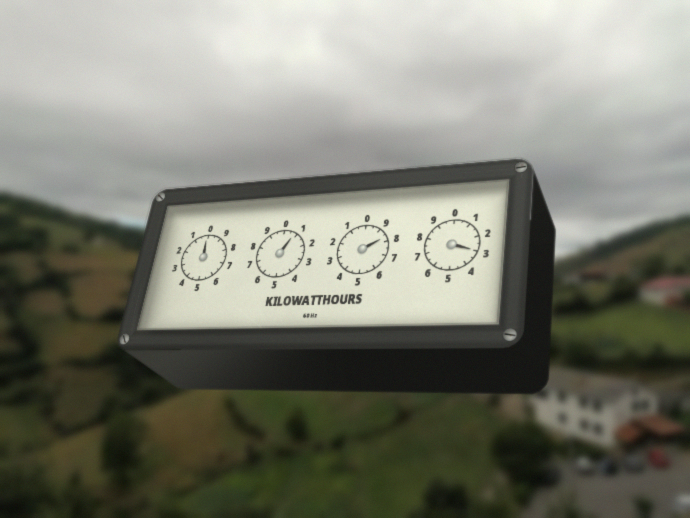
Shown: value=83 unit=kWh
